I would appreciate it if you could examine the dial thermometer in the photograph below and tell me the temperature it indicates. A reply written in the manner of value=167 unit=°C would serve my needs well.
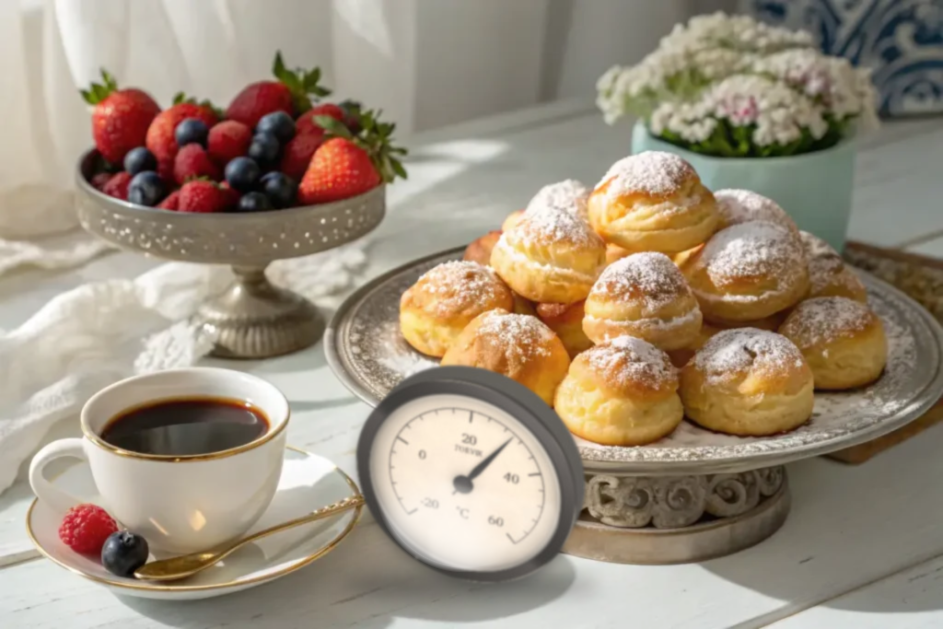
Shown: value=30 unit=°C
